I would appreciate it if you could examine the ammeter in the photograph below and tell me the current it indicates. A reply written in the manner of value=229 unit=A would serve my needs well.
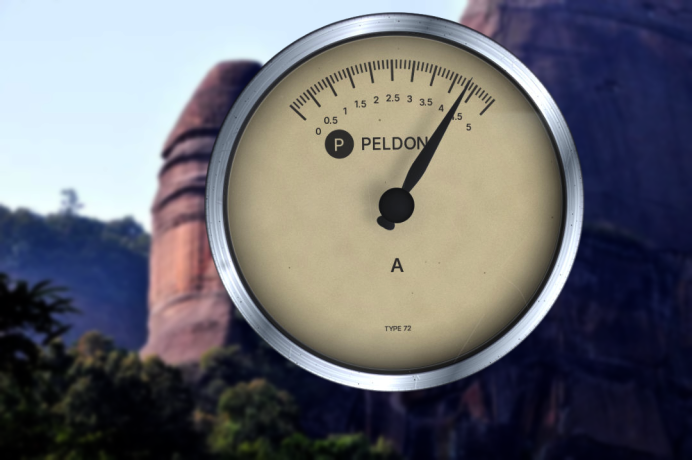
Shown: value=4.3 unit=A
